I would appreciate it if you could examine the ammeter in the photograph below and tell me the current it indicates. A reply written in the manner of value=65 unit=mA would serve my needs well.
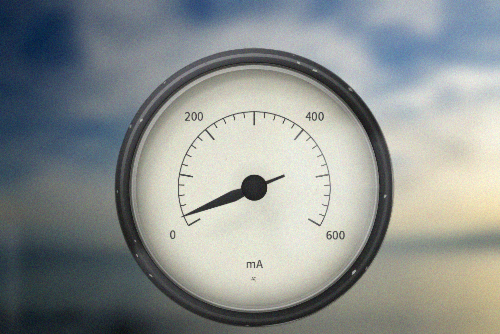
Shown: value=20 unit=mA
